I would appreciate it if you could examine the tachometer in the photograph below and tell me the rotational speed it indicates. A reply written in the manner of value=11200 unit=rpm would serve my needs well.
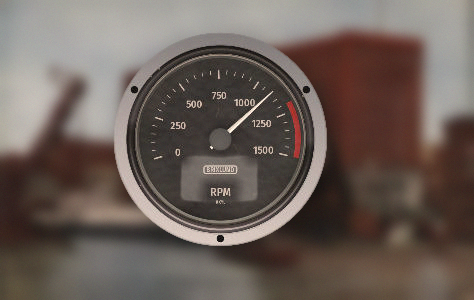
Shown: value=1100 unit=rpm
